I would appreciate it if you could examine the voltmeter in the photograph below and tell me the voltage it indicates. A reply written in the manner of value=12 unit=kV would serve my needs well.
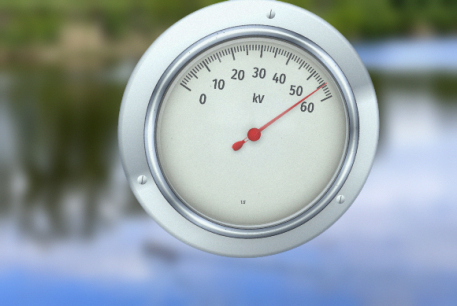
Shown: value=55 unit=kV
